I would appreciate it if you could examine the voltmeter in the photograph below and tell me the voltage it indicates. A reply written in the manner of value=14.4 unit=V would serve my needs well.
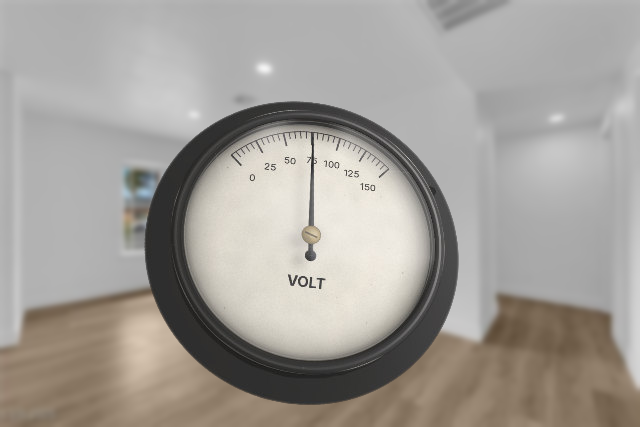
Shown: value=75 unit=V
